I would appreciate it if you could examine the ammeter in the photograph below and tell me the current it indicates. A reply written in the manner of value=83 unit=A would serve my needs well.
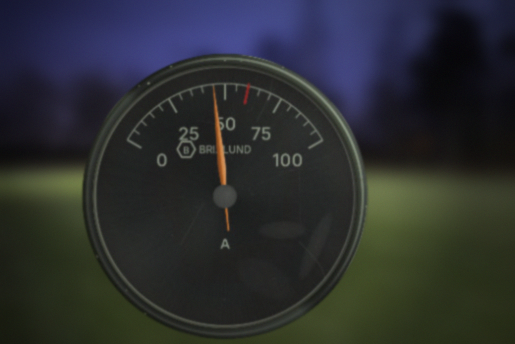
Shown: value=45 unit=A
